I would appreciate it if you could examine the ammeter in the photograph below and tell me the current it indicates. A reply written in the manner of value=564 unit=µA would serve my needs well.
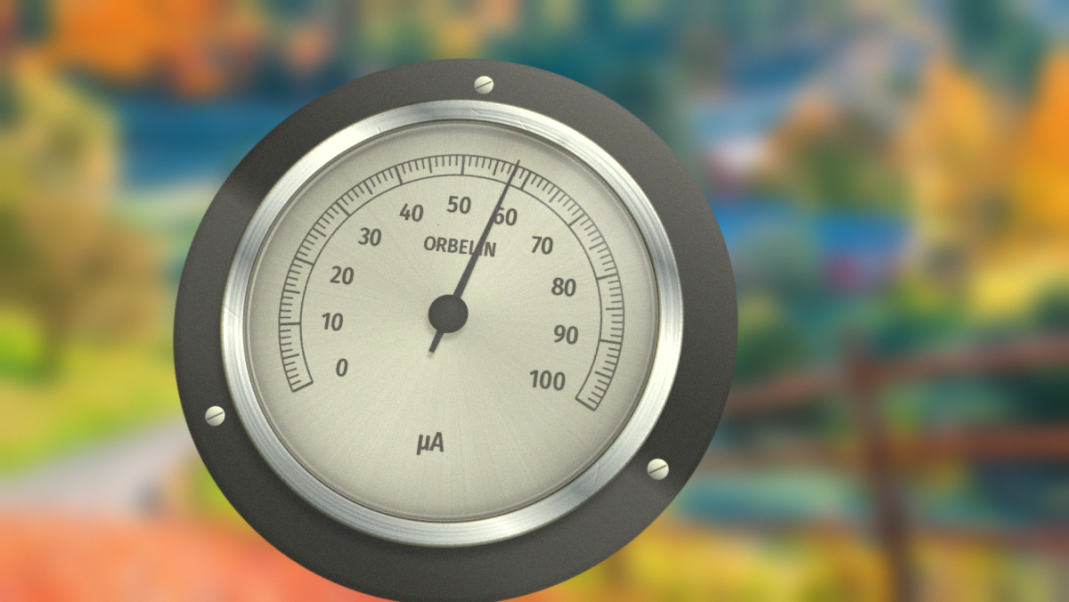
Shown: value=58 unit=µA
